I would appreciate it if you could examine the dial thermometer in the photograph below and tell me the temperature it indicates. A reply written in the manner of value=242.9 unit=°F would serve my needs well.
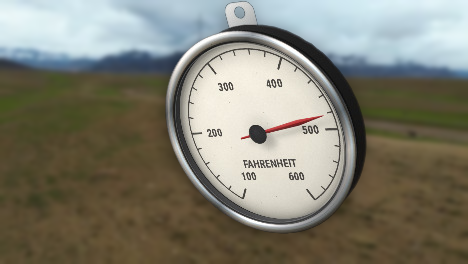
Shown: value=480 unit=°F
